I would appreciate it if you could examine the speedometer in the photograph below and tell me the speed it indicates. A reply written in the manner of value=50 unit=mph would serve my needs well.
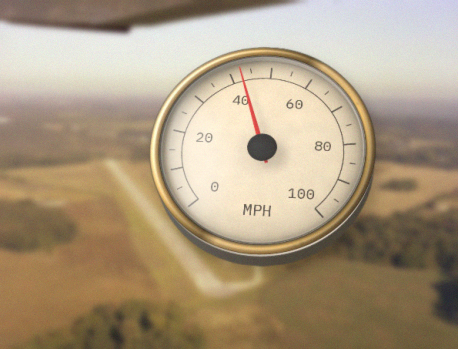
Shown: value=42.5 unit=mph
